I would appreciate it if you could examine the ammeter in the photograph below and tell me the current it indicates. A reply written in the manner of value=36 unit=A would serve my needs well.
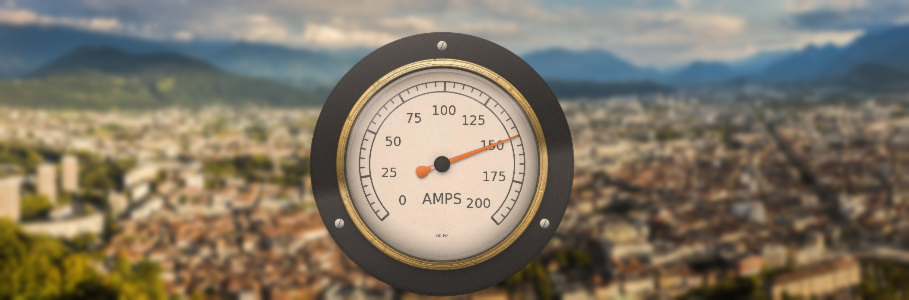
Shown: value=150 unit=A
